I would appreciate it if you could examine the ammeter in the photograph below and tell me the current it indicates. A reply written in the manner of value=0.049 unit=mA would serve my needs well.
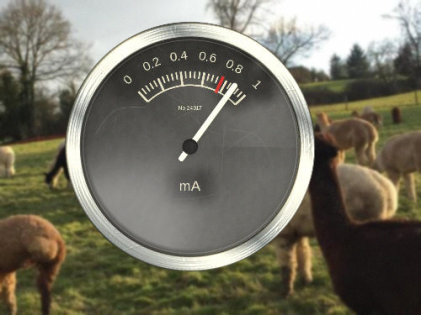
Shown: value=0.88 unit=mA
